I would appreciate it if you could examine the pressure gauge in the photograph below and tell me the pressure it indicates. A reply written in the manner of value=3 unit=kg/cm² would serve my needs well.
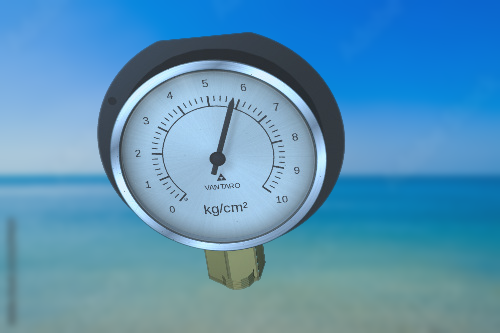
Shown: value=5.8 unit=kg/cm²
